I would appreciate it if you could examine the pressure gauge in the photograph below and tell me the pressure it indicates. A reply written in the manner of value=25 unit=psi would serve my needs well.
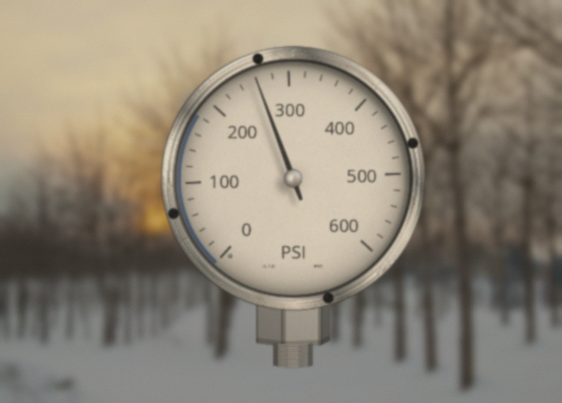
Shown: value=260 unit=psi
